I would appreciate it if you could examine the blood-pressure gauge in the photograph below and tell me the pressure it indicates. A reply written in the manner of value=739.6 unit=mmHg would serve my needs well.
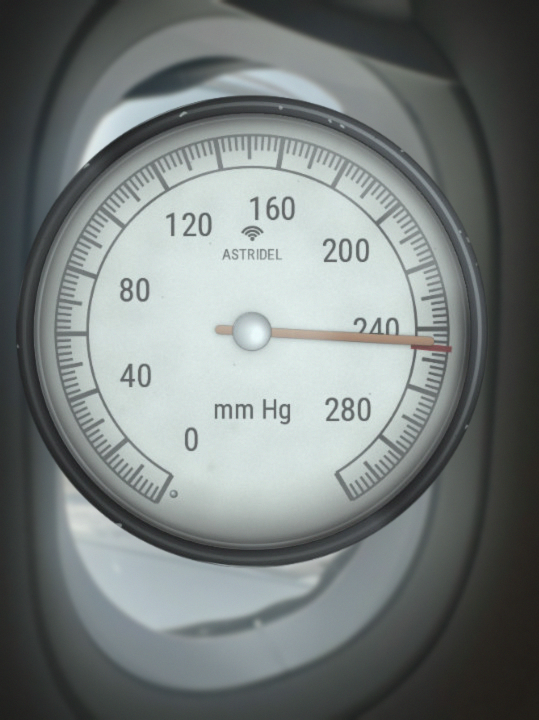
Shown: value=244 unit=mmHg
